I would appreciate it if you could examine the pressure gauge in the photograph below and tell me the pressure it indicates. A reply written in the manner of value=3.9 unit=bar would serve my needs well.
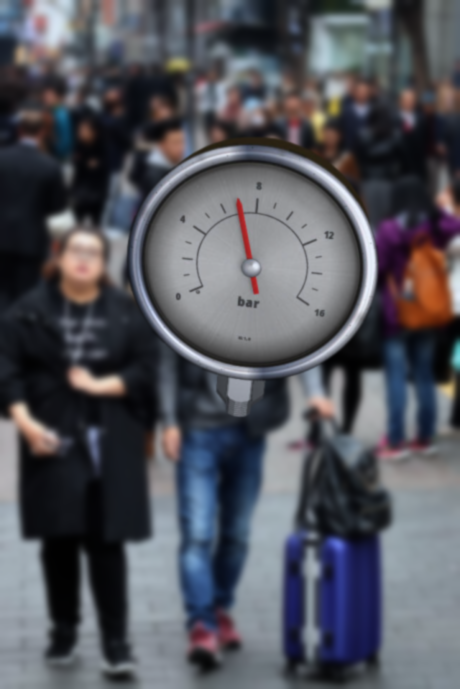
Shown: value=7 unit=bar
